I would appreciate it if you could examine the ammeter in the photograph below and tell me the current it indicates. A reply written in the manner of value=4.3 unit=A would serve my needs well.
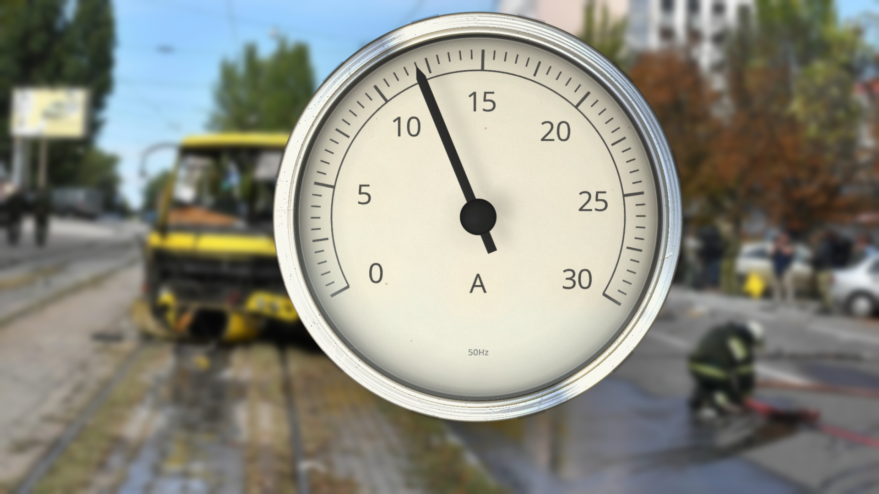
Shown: value=12 unit=A
